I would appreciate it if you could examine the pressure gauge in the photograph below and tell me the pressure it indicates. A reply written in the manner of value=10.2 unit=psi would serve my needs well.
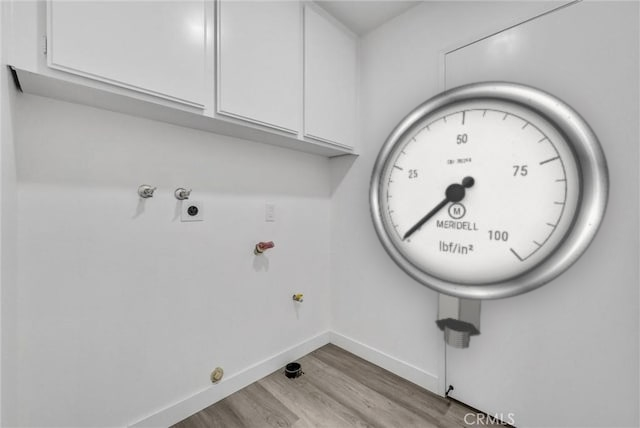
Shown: value=0 unit=psi
